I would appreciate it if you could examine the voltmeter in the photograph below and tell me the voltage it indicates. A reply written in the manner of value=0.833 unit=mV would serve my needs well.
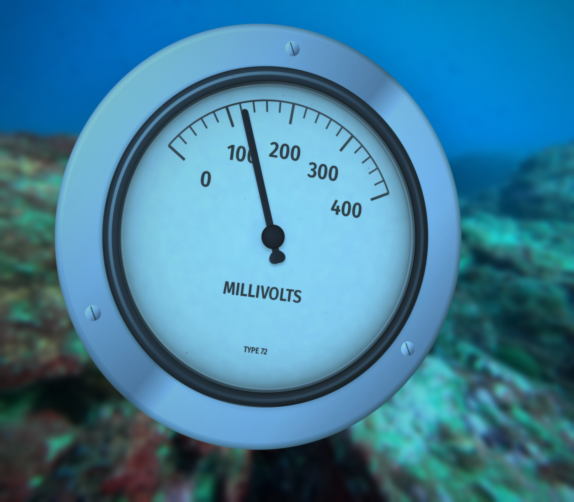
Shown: value=120 unit=mV
